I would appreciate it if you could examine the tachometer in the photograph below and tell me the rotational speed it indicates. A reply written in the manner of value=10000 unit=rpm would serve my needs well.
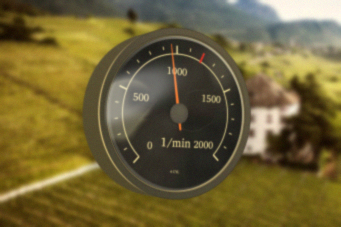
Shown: value=950 unit=rpm
